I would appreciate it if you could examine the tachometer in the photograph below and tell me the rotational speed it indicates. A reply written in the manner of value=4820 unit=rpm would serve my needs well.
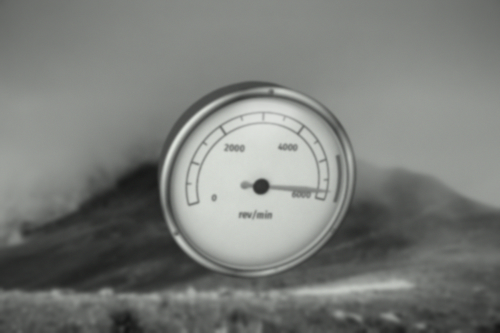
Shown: value=5750 unit=rpm
